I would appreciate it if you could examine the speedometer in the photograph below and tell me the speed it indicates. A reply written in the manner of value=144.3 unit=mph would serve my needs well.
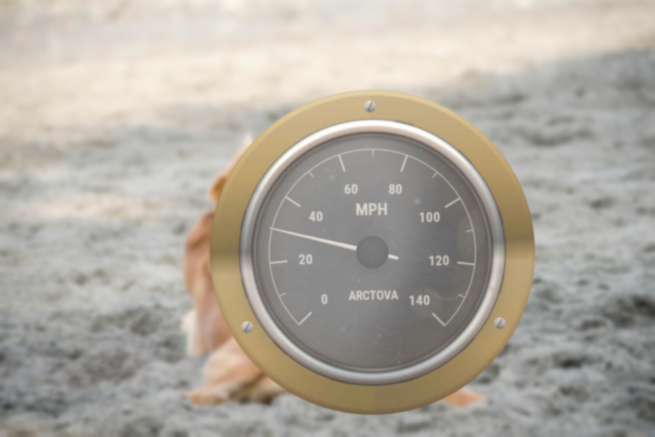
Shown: value=30 unit=mph
